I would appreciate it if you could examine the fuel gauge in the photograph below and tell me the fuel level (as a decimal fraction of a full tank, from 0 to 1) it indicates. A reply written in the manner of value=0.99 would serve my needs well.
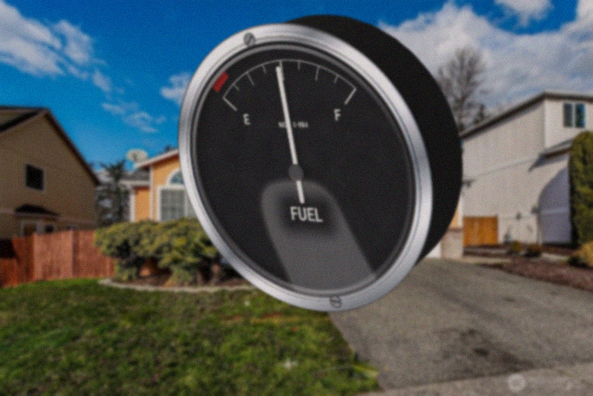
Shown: value=0.5
